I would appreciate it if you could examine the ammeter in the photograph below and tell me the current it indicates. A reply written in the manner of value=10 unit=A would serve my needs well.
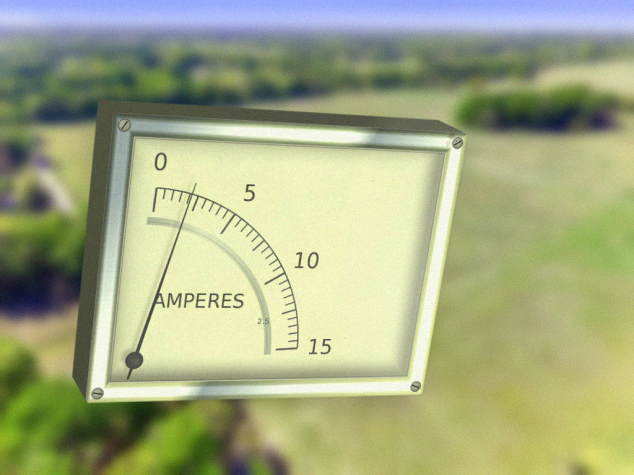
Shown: value=2 unit=A
